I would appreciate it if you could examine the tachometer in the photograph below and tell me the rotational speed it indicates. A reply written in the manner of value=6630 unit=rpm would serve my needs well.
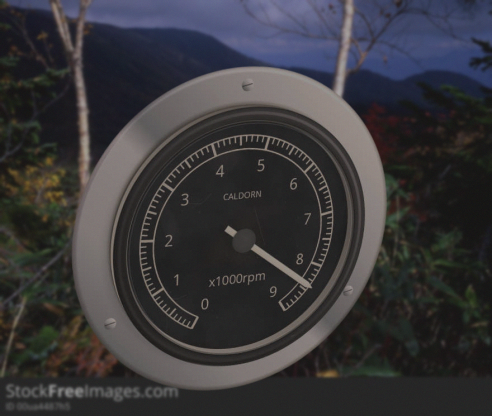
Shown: value=8400 unit=rpm
